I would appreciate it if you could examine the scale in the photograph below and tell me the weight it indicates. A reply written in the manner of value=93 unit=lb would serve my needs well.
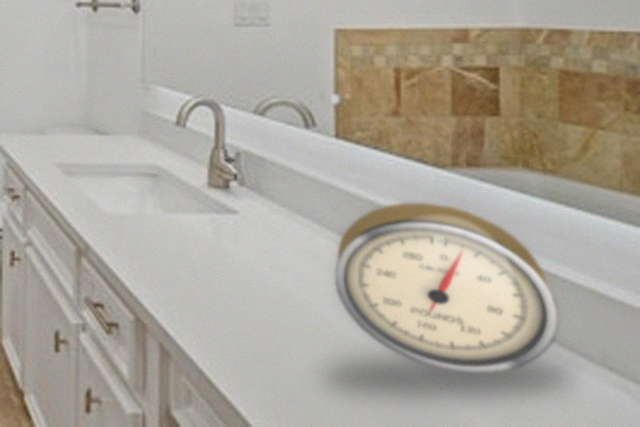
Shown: value=10 unit=lb
